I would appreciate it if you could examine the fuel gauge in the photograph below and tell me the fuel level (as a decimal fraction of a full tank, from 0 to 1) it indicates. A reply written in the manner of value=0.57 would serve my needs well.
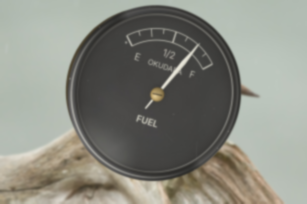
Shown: value=0.75
